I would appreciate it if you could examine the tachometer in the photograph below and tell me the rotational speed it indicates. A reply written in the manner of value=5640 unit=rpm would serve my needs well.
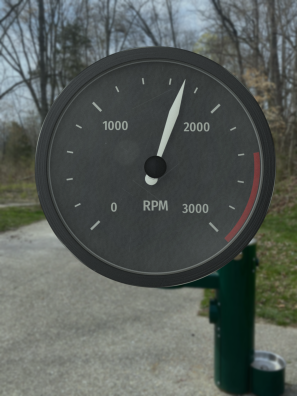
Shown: value=1700 unit=rpm
